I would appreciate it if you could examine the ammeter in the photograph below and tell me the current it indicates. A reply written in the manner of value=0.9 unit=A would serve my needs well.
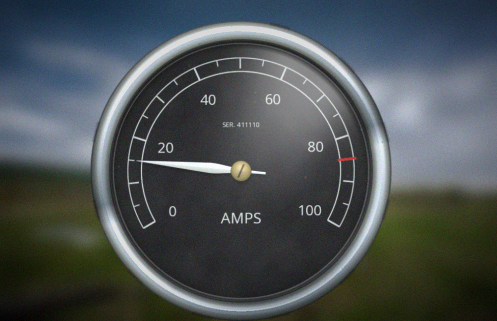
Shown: value=15 unit=A
